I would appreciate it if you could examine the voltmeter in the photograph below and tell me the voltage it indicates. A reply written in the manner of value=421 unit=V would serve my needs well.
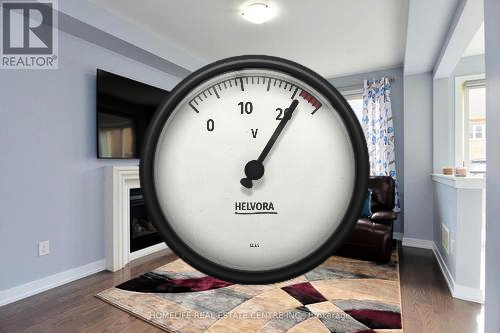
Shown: value=21 unit=V
